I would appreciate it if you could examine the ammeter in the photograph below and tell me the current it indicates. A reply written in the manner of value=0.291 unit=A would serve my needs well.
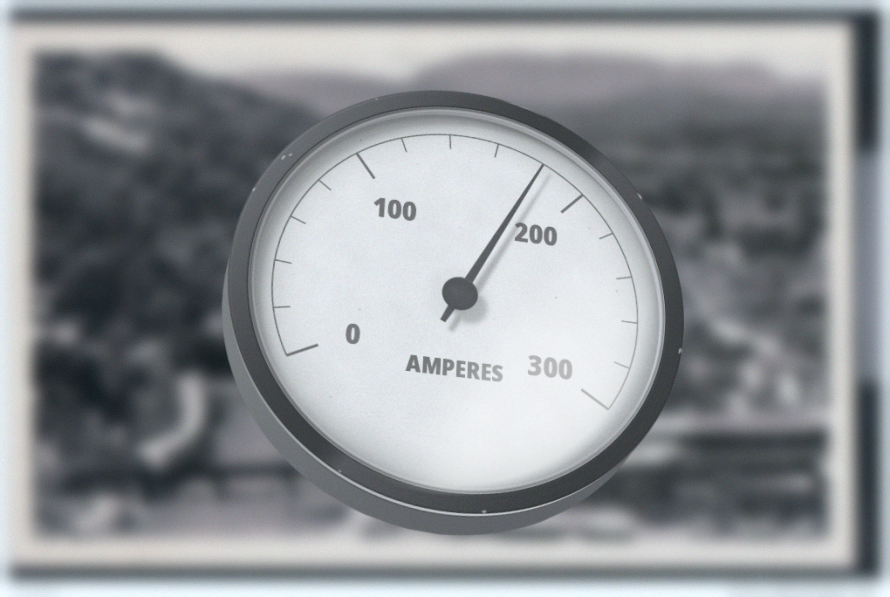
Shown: value=180 unit=A
